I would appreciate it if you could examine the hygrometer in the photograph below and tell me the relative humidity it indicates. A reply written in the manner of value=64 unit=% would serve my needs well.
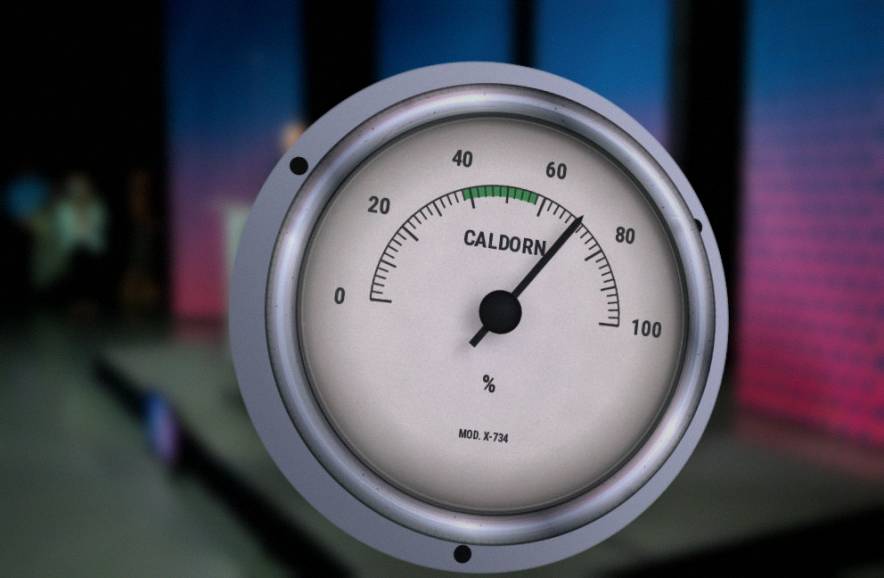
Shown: value=70 unit=%
